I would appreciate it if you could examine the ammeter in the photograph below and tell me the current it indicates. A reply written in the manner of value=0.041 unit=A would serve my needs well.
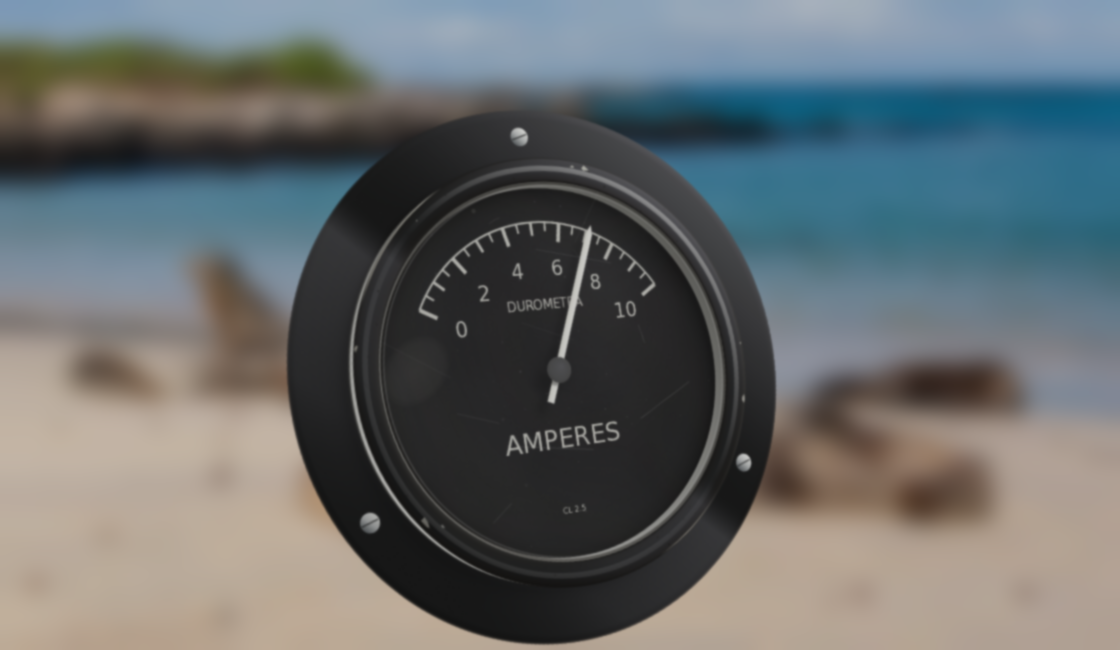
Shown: value=7 unit=A
